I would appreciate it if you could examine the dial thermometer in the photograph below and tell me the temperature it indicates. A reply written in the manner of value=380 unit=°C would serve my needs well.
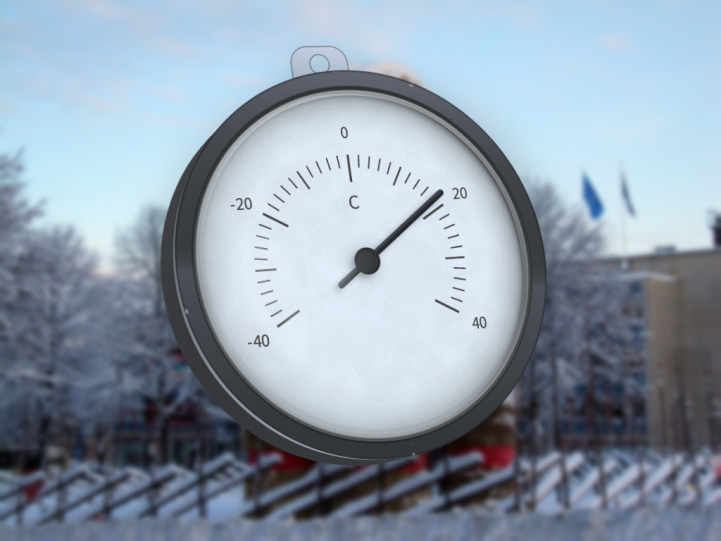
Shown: value=18 unit=°C
